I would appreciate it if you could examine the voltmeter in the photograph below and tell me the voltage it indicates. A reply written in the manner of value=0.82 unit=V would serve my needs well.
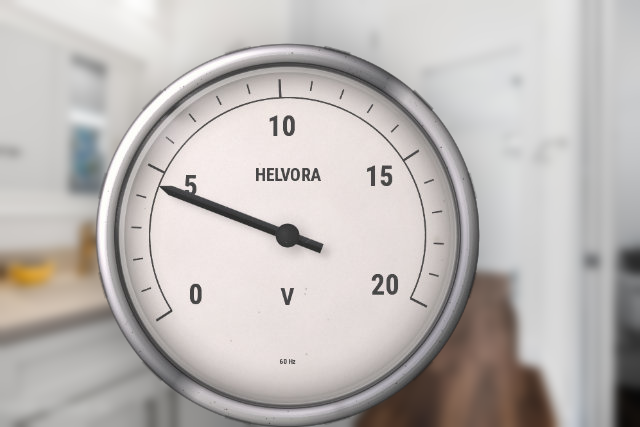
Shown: value=4.5 unit=V
